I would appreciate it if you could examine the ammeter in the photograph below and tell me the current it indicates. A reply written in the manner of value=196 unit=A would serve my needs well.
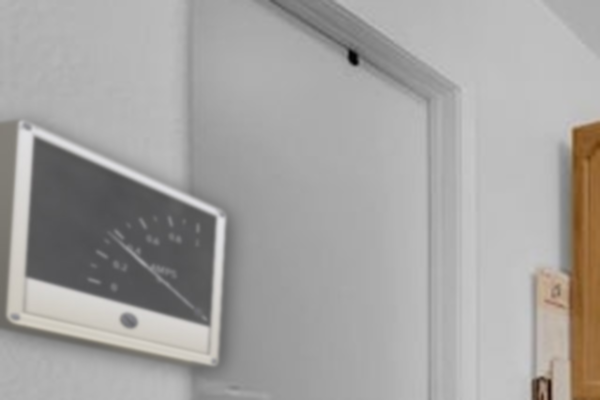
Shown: value=0.35 unit=A
